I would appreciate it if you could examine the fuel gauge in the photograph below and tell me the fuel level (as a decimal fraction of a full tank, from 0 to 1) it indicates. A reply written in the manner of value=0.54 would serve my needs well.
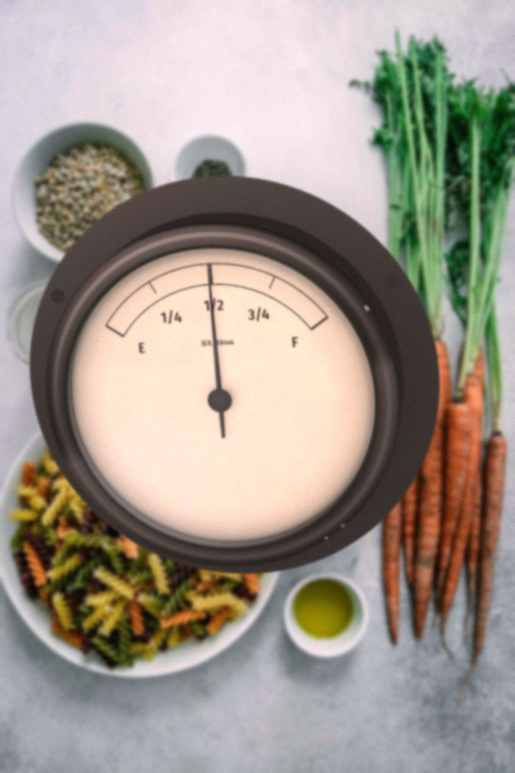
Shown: value=0.5
